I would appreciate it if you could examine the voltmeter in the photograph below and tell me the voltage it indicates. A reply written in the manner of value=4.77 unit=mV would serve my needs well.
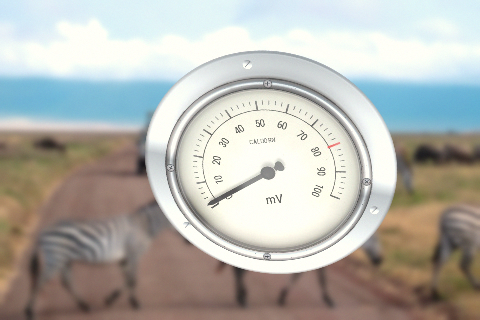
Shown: value=2 unit=mV
